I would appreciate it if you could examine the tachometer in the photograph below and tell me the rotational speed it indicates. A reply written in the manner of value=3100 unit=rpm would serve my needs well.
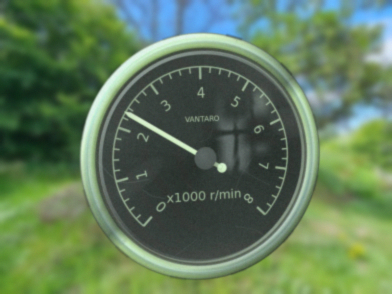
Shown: value=2300 unit=rpm
